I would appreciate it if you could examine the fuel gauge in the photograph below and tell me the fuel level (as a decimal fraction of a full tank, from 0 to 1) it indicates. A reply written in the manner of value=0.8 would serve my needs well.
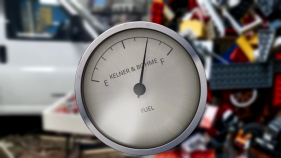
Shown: value=0.75
